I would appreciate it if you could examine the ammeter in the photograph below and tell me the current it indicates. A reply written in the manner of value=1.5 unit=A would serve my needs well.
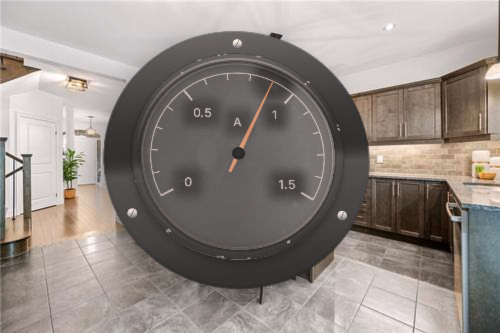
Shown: value=0.9 unit=A
